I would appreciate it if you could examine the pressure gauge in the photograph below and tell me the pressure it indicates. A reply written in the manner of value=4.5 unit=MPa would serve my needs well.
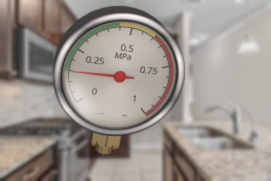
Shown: value=0.15 unit=MPa
